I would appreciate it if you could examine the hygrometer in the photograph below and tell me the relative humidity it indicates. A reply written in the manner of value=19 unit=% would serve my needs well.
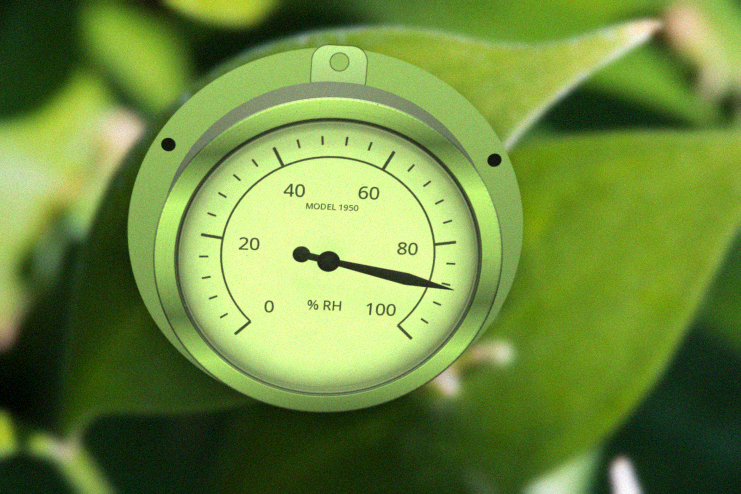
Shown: value=88 unit=%
